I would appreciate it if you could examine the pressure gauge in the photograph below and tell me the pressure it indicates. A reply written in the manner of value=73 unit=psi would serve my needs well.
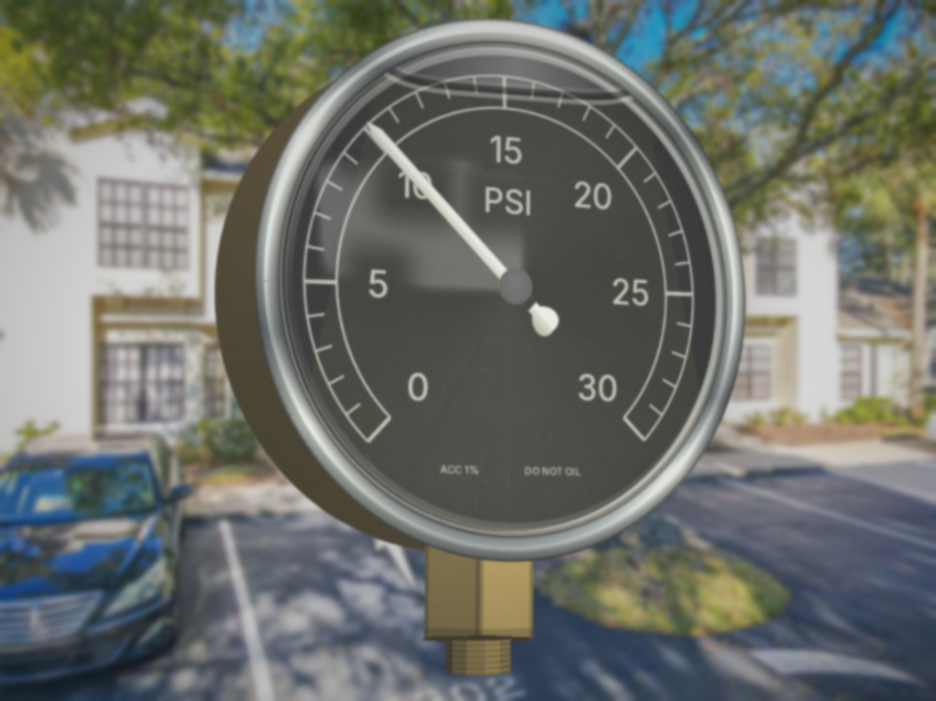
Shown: value=10 unit=psi
